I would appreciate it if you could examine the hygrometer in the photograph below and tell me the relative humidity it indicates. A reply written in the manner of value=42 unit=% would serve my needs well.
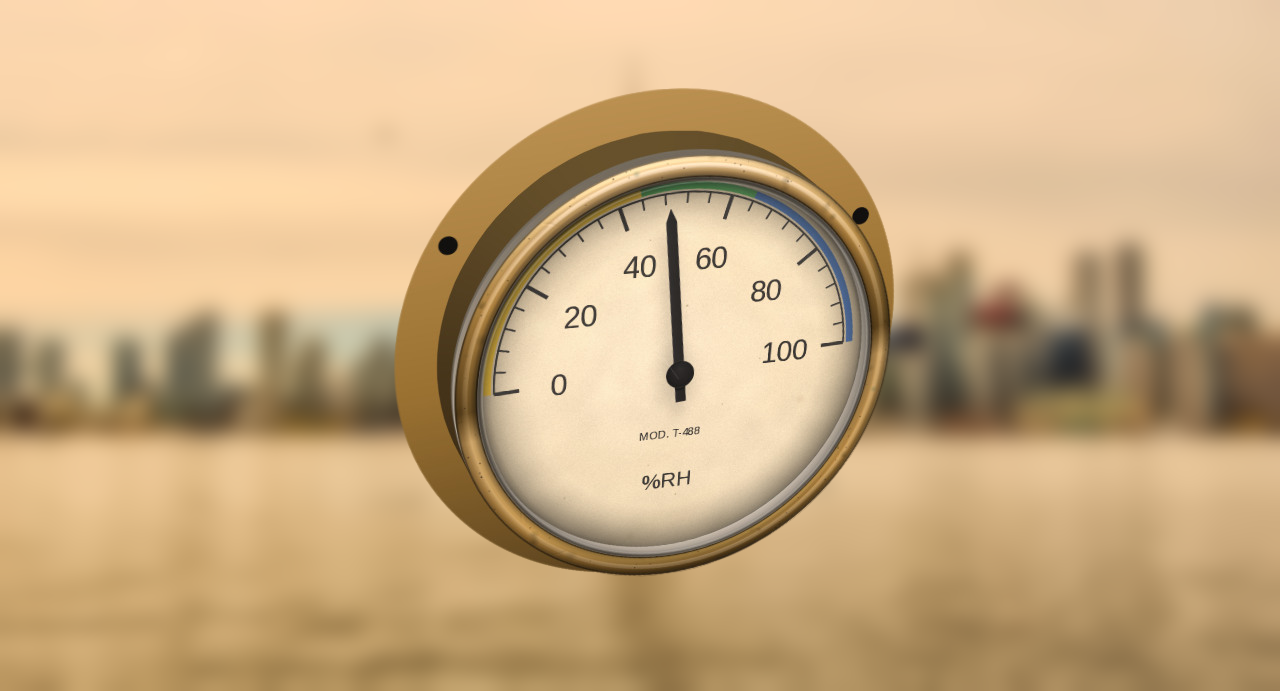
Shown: value=48 unit=%
